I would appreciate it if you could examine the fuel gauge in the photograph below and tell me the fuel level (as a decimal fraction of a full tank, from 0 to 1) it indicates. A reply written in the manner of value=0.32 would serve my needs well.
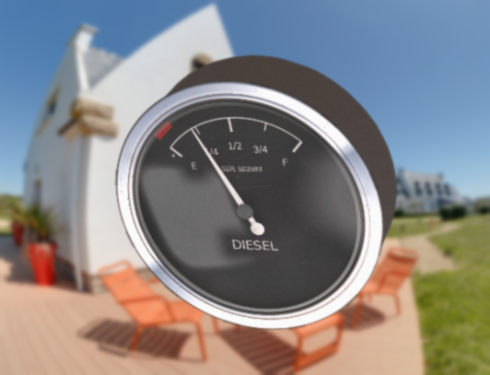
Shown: value=0.25
